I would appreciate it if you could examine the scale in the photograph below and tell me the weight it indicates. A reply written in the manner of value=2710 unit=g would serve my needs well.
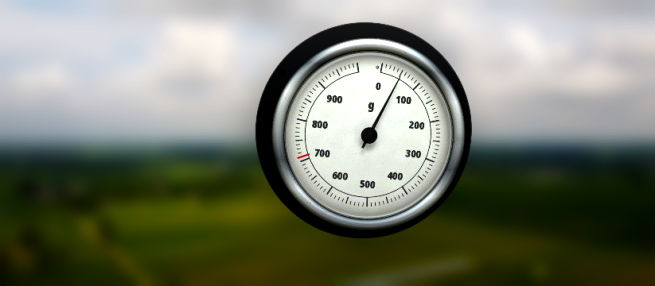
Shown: value=50 unit=g
